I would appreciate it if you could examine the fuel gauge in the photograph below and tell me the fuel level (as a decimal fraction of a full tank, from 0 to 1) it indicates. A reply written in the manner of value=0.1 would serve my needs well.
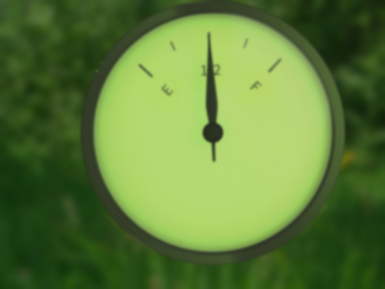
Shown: value=0.5
